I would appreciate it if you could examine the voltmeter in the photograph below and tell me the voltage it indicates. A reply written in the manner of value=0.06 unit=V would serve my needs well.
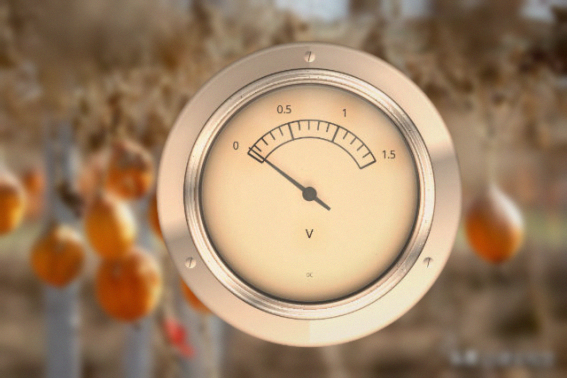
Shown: value=0.05 unit=V
